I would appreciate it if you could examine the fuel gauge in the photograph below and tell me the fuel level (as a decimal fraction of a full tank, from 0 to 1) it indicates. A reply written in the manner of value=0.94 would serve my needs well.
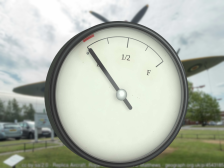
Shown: value=0
